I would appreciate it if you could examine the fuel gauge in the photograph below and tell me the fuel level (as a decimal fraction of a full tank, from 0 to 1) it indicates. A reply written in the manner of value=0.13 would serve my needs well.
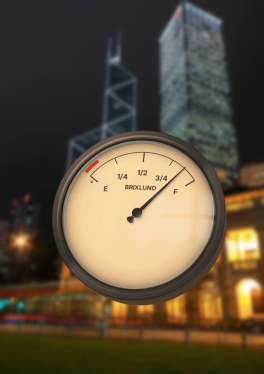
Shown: value=0.875
